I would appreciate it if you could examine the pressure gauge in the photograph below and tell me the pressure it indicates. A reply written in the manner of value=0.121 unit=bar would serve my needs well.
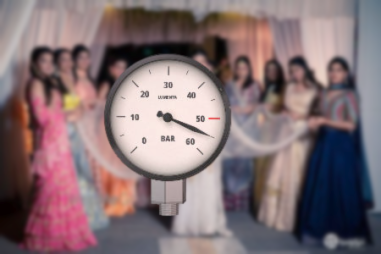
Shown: value=55 unit=bar
